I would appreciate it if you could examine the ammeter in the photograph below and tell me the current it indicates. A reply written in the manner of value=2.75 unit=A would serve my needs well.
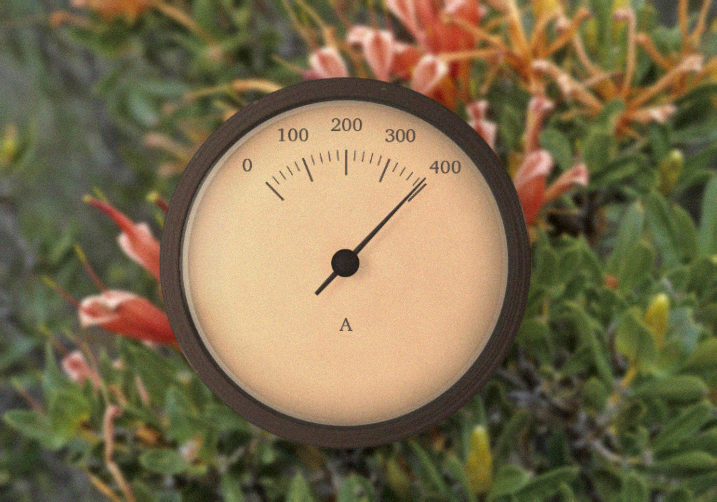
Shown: value=390 unit=A
